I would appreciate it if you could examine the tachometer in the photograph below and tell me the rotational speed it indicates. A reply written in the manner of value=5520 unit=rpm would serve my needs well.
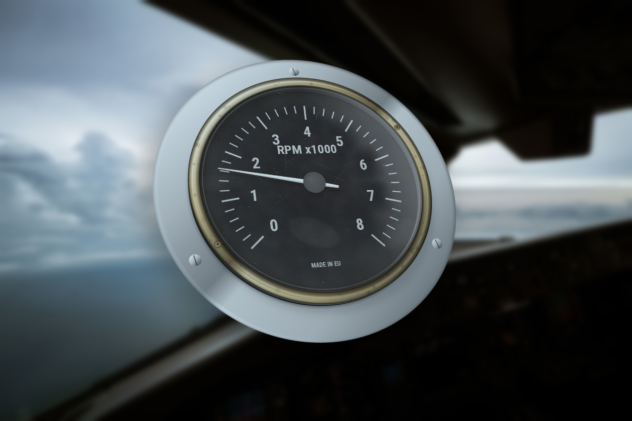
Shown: value=1600 unit=rpm
